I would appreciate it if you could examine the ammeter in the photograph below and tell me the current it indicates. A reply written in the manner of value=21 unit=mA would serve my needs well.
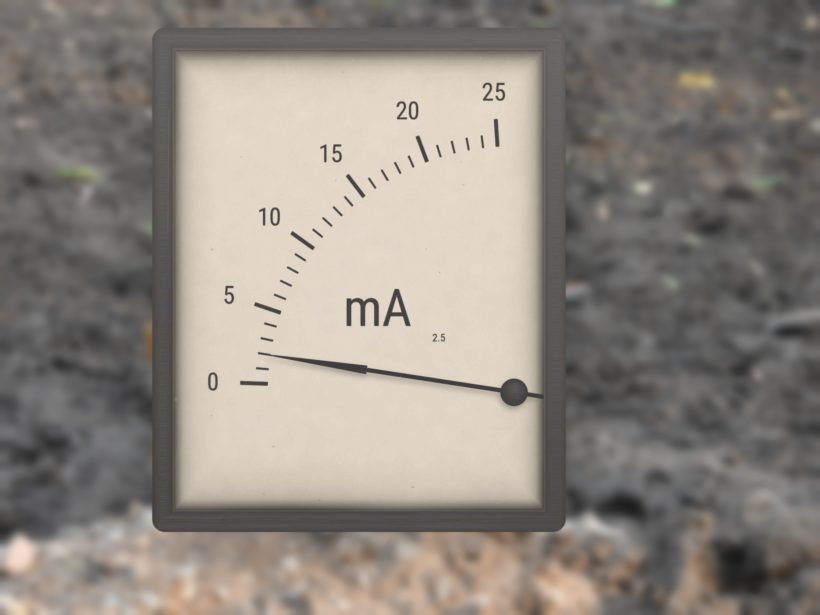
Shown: value=2 unit=mA
